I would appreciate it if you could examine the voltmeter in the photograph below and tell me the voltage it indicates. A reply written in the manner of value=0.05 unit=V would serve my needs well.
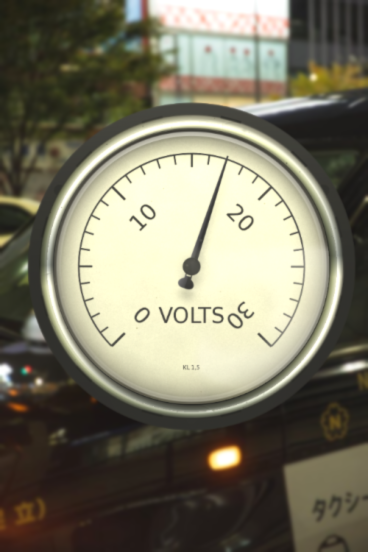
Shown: value=17 unit=V
